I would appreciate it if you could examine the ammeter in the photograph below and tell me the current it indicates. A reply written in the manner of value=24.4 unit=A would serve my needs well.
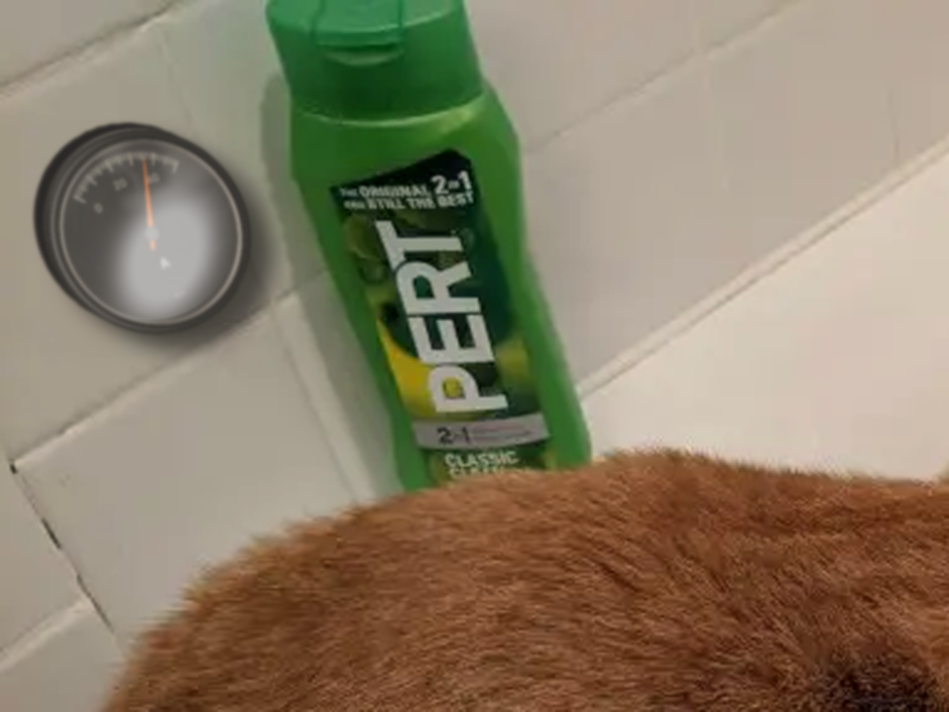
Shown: value=35 unit=A
